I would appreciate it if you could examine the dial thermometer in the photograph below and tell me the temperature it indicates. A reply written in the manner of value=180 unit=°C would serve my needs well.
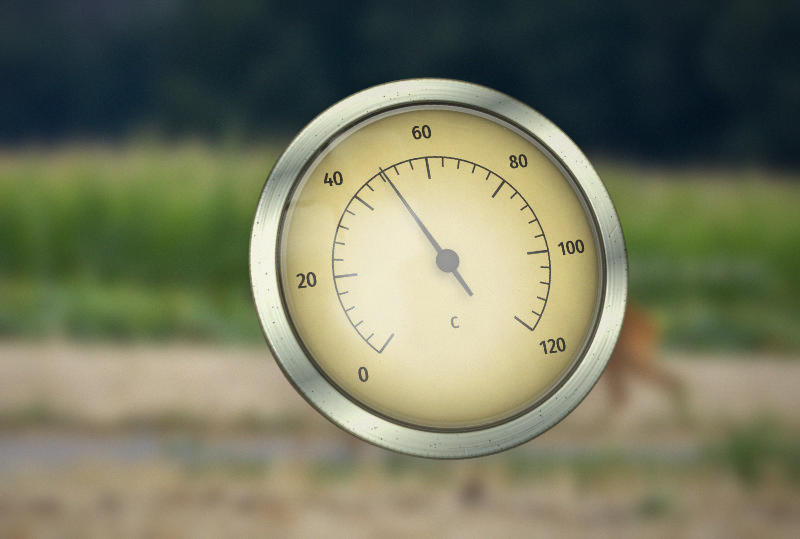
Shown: value=48 unit=°C
